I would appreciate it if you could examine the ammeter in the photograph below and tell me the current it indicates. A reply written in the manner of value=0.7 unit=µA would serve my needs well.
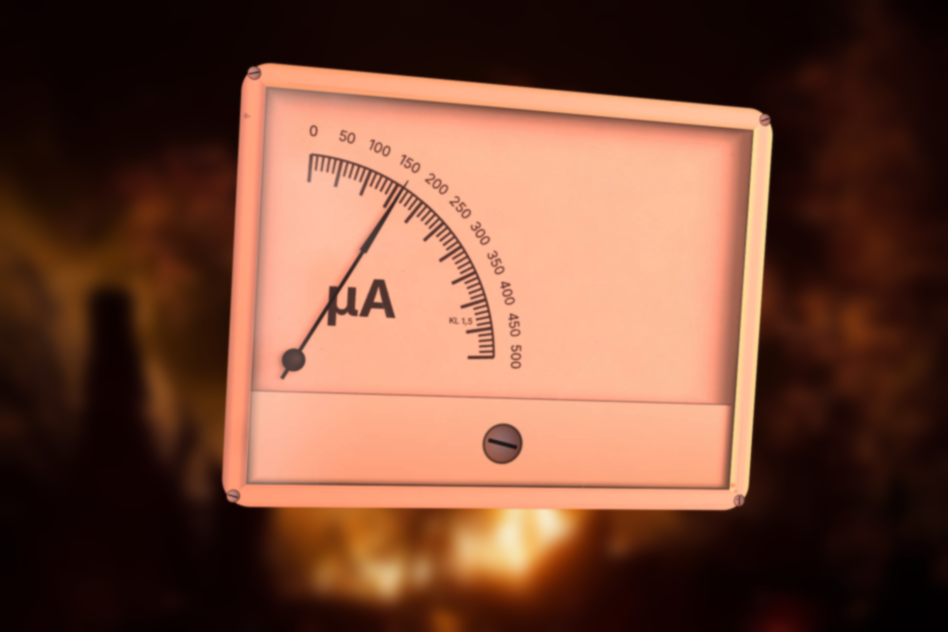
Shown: value=160 unit=µA
